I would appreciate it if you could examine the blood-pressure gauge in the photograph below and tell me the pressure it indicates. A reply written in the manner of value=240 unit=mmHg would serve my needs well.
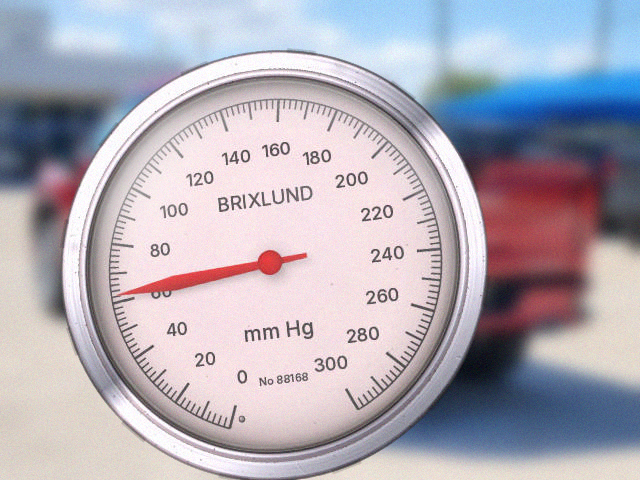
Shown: value=62 unit=mmHg
